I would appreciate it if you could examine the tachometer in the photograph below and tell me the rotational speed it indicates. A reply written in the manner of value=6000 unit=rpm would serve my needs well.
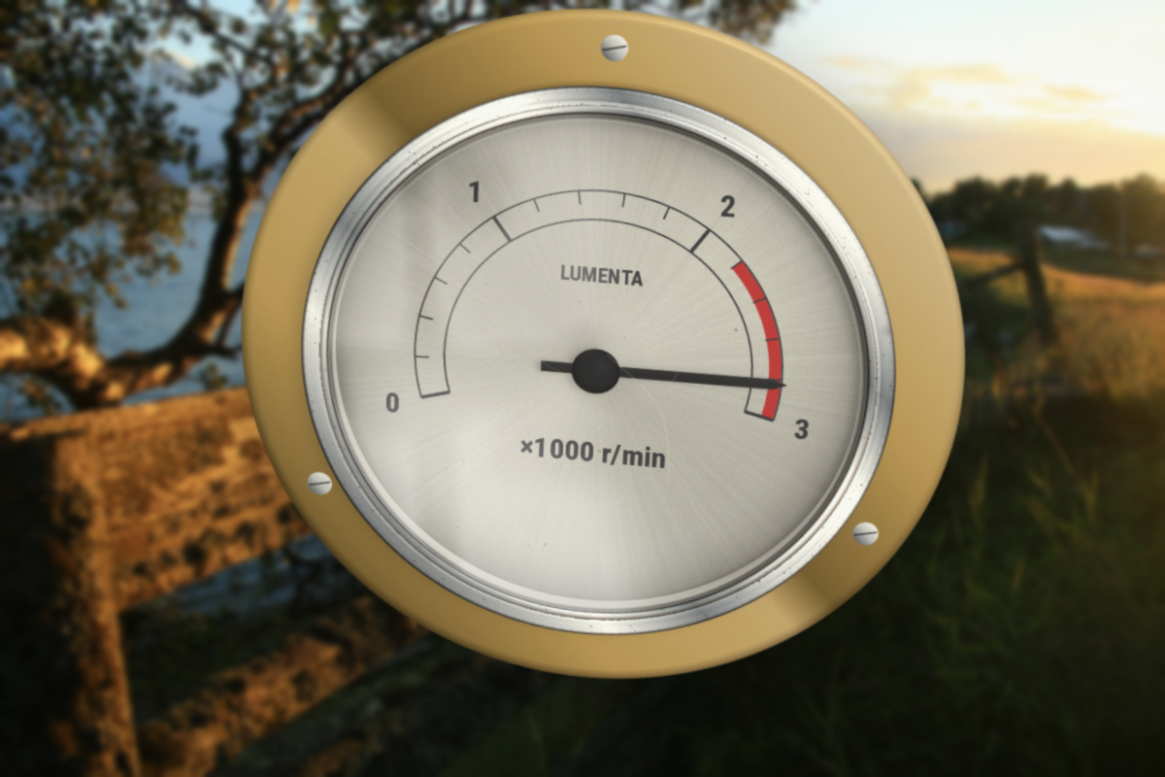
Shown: value=2800 unit=rpm
